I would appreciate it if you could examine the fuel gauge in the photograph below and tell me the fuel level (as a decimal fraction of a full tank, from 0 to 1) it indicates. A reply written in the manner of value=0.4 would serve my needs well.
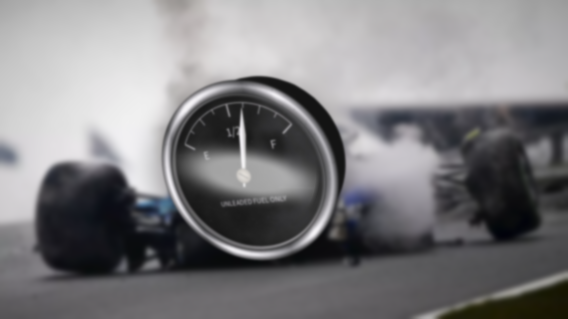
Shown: value=0.625
